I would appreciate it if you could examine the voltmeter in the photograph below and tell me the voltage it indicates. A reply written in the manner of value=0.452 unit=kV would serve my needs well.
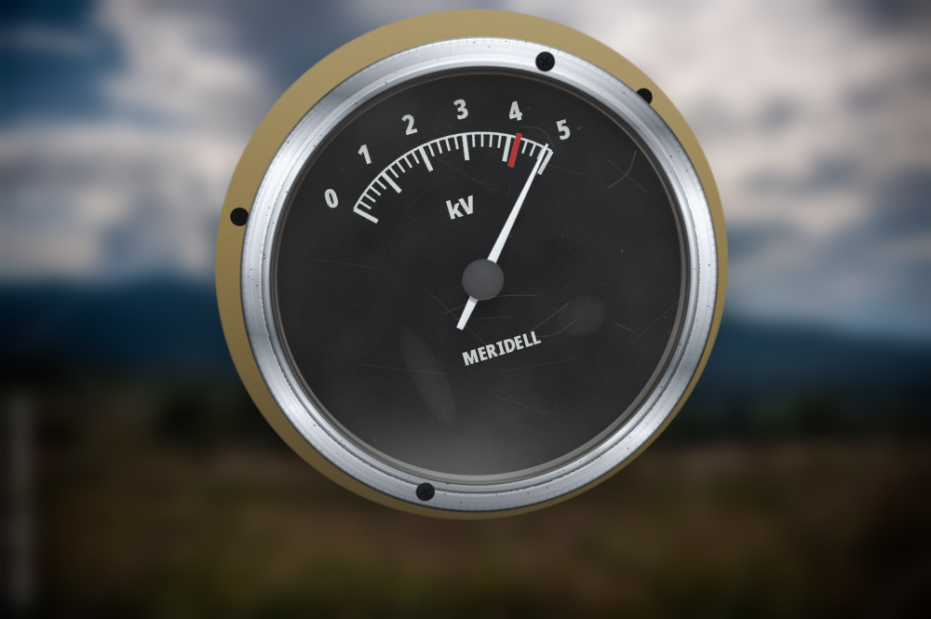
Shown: value=4.8 unit=kV
